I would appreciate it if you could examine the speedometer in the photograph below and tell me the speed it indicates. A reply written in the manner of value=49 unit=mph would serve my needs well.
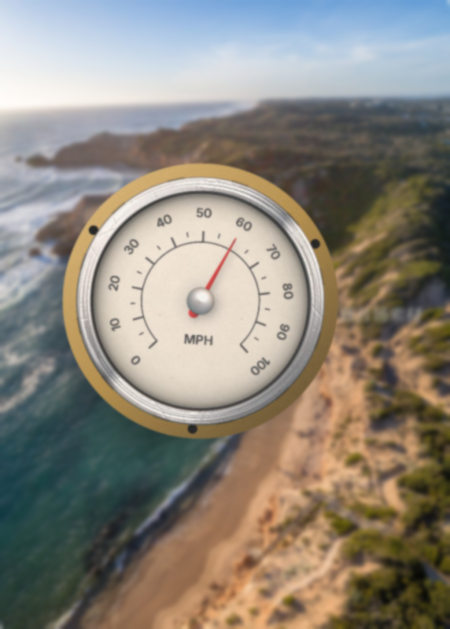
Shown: value=60 unit=mph
